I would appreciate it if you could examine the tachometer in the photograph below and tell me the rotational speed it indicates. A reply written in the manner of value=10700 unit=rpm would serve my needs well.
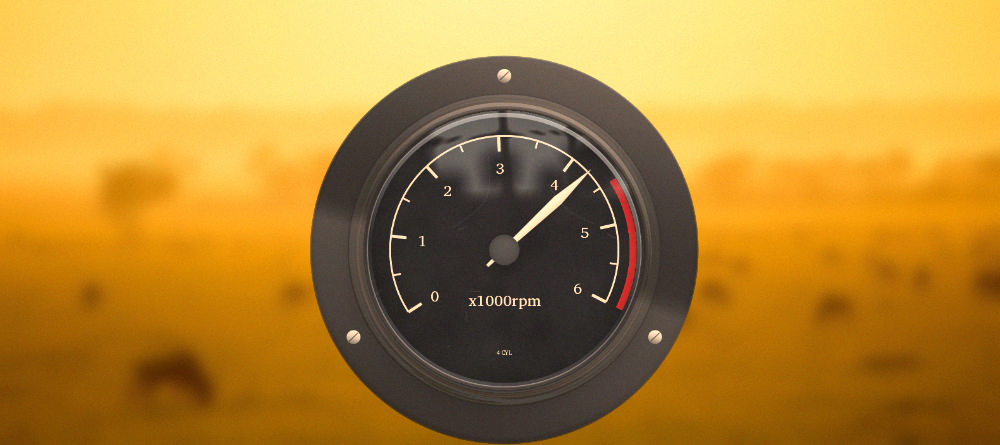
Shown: value=4250 unit=rpm
